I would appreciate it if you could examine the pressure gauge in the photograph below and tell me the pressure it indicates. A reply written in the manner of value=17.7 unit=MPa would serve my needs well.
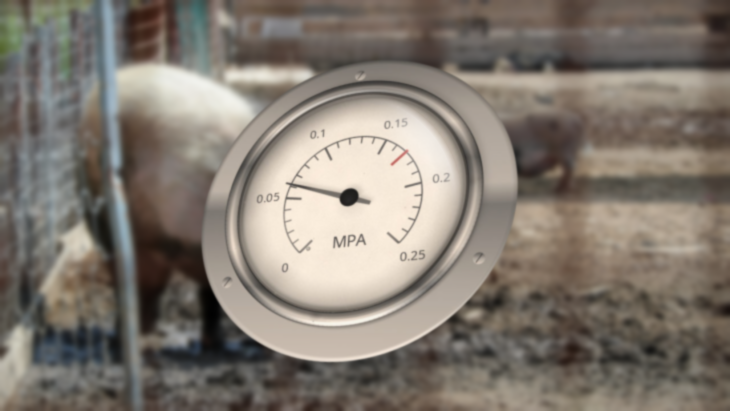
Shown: value=0.06 unit=MPa
